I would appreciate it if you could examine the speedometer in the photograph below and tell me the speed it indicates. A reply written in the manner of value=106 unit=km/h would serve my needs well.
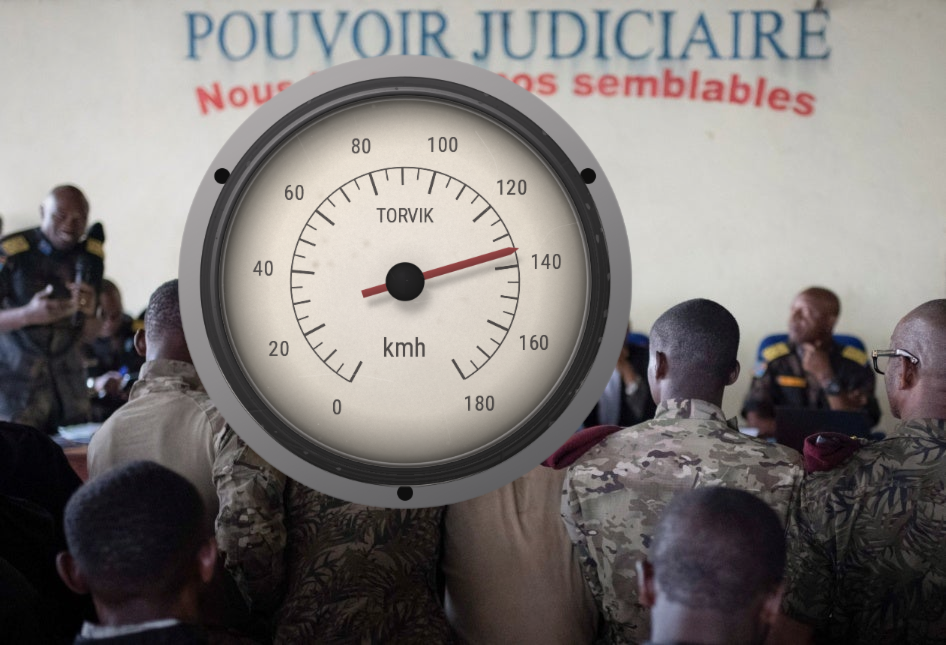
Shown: value=135 unit=km/h
